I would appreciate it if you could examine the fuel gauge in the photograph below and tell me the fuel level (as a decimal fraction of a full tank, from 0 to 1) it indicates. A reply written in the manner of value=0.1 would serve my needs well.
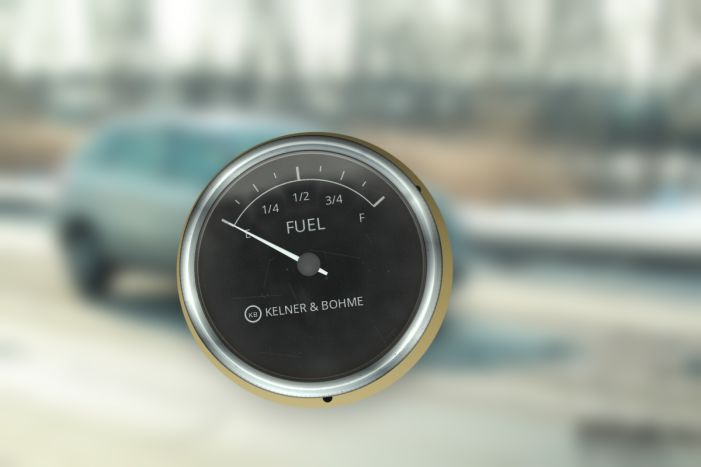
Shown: value=0
